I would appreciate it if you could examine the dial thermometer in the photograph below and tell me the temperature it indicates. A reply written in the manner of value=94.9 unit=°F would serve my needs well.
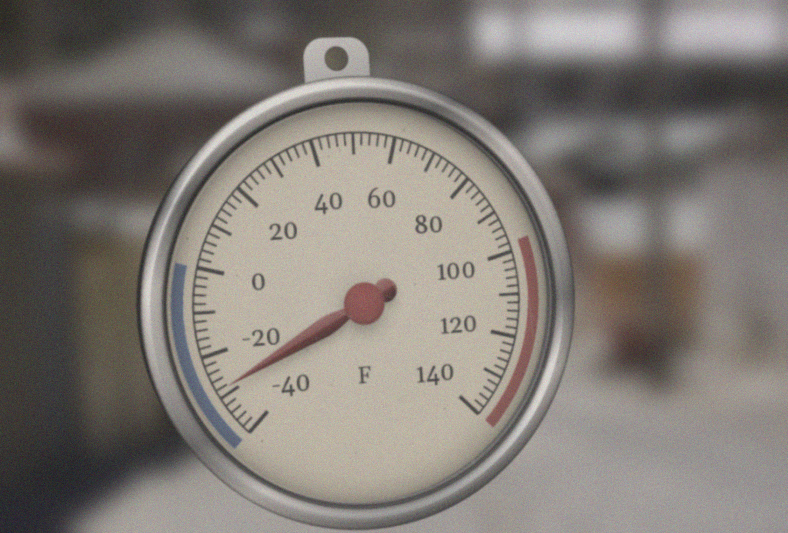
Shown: value=-28 unit=°F
